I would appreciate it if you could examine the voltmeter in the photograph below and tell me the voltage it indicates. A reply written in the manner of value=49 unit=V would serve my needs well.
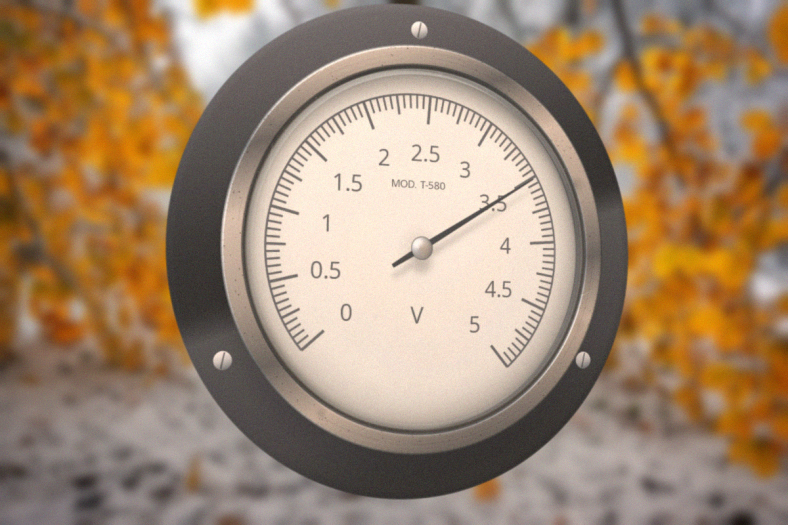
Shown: value=3.5 unit=V
